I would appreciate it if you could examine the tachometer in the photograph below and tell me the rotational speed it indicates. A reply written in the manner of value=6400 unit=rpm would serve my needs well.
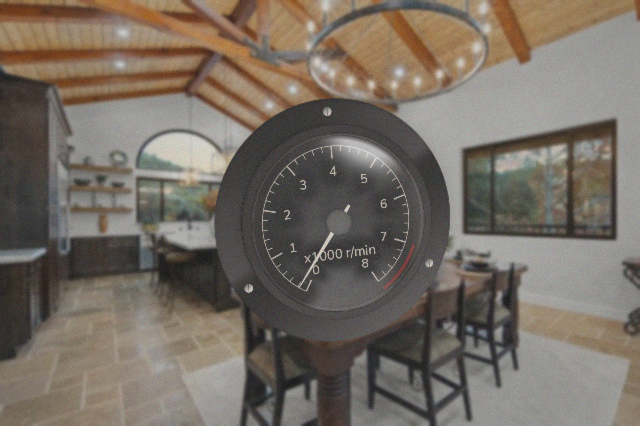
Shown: value=200 unit=rpm
